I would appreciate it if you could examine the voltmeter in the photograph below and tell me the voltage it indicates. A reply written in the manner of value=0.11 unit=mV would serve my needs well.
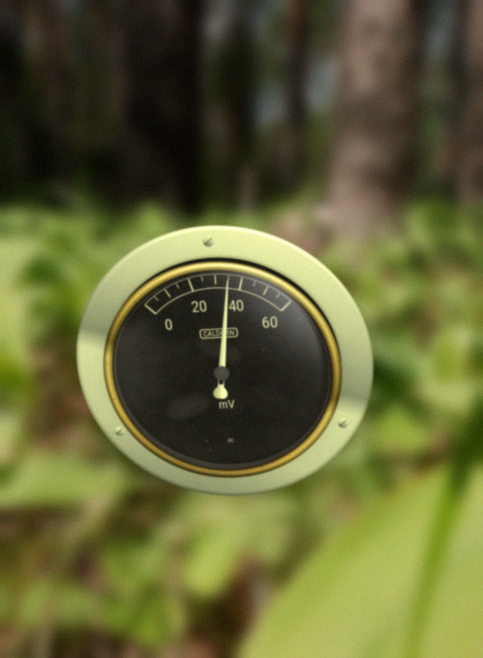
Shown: value=35 unit=mV
